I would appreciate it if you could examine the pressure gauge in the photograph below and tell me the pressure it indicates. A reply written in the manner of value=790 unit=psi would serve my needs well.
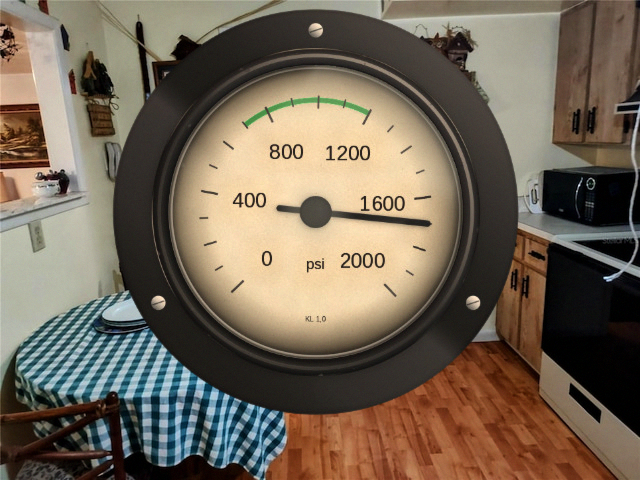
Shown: value=1700 unit=psi
